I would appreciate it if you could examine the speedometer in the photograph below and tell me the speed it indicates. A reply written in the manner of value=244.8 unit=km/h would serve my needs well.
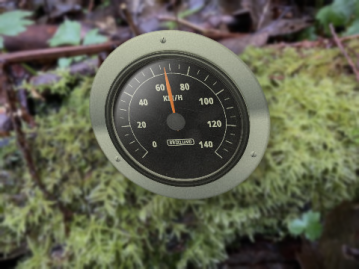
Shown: value=67.5 unit=km/h
